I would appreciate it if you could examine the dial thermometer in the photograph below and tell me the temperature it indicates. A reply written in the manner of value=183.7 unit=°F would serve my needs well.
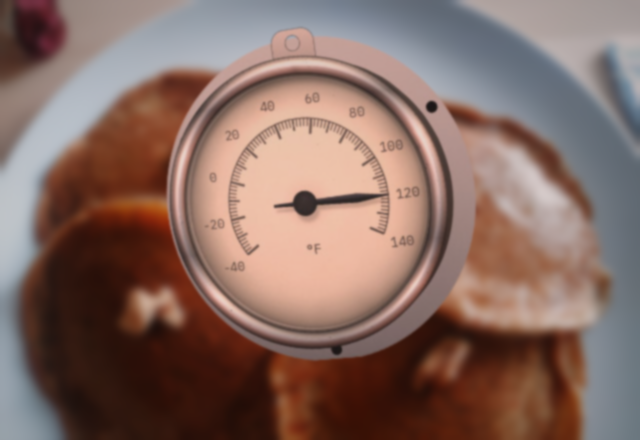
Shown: value=120 unit=°F
